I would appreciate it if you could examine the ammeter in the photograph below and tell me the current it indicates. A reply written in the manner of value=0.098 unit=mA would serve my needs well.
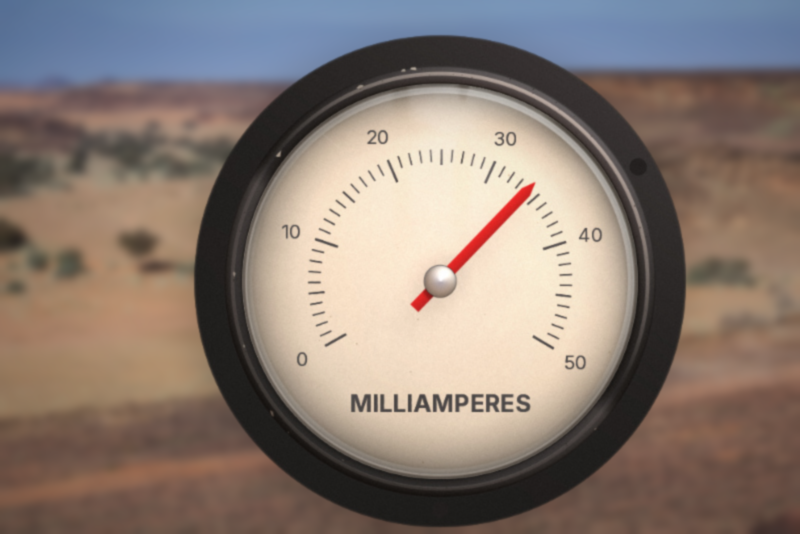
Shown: value=34 unit=mA
